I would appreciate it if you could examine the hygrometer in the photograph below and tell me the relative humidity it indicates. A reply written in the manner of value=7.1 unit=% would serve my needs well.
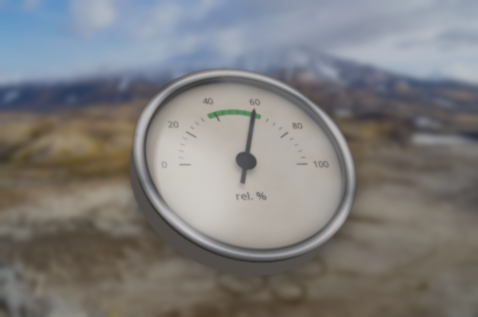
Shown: value=60 unit=%
